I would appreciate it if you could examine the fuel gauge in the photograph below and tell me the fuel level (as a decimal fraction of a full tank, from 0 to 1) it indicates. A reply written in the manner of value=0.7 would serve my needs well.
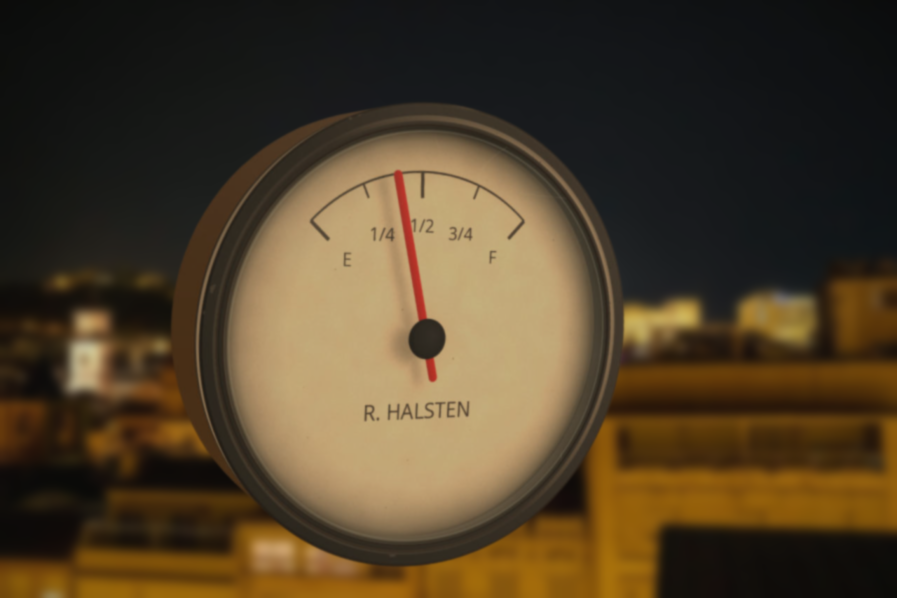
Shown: value=0.375
